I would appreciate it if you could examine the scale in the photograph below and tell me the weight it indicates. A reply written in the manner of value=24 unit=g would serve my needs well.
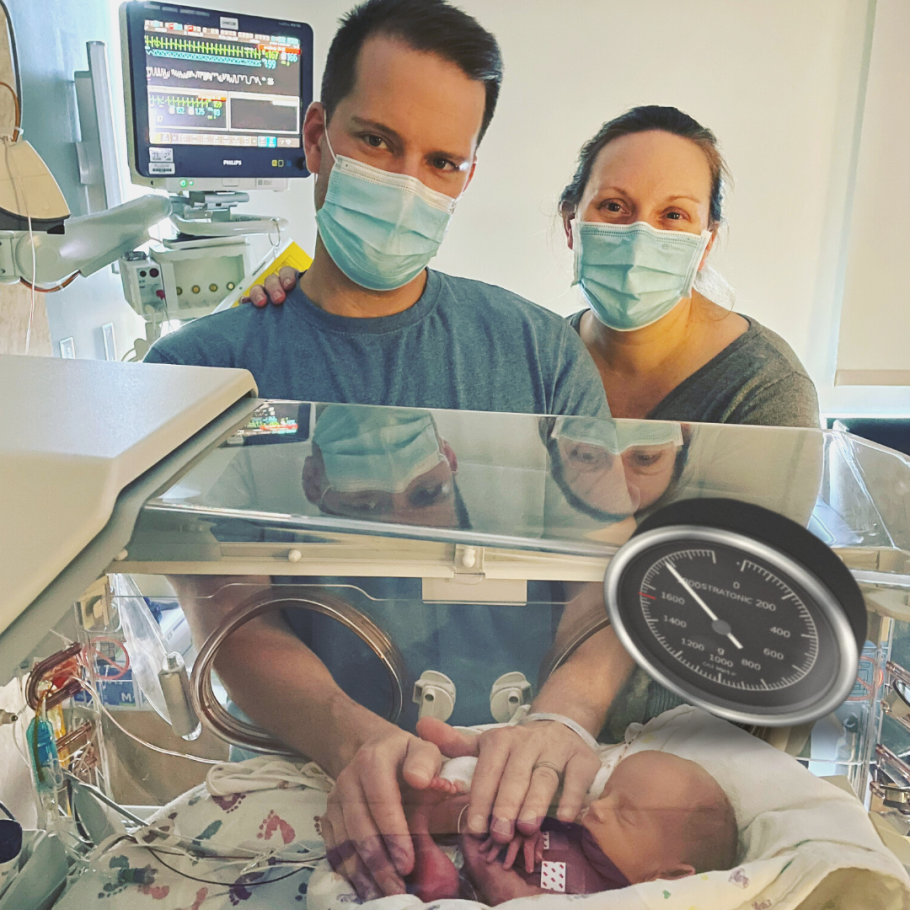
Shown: value=1800 unit=g
